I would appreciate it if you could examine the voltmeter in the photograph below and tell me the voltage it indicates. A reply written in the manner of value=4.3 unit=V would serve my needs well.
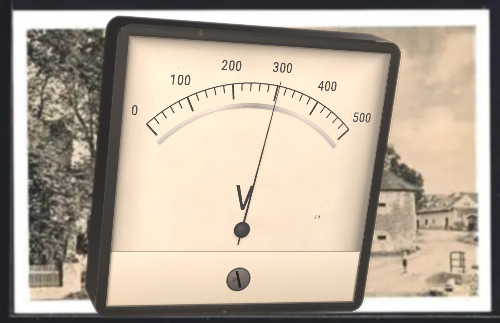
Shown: value=300 unit=V
